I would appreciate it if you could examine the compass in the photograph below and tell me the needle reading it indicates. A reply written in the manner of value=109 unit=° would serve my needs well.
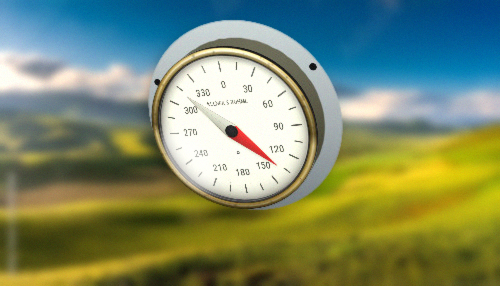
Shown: value=135 unit=°
